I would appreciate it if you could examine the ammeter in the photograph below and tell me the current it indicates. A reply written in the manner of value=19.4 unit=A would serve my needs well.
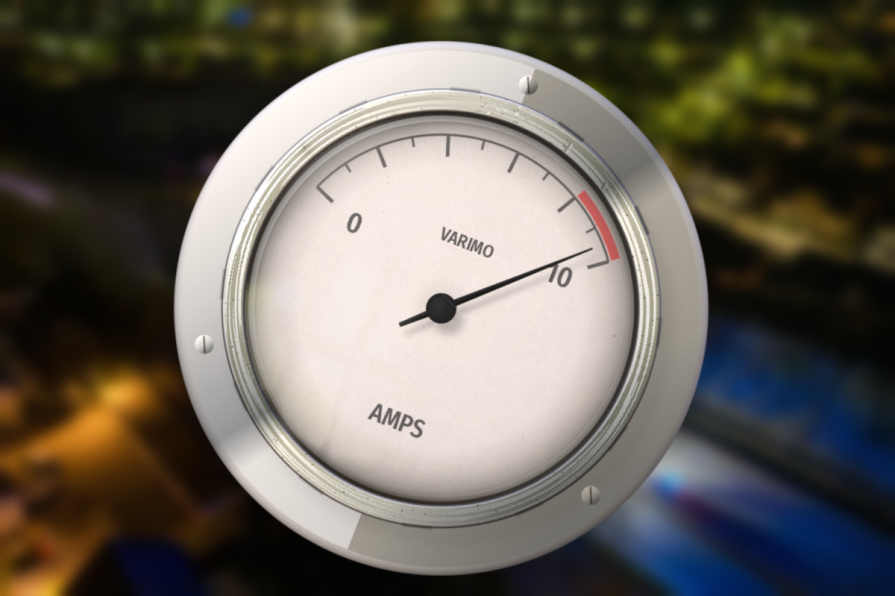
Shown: value=9.5 unit=A
